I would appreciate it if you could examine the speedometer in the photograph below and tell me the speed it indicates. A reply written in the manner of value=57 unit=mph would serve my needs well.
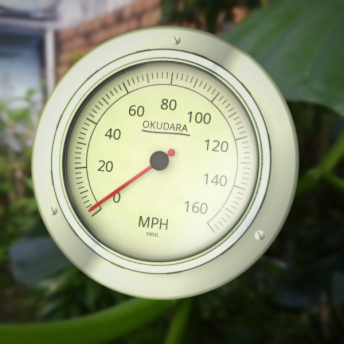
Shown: value=2 unit=mph
